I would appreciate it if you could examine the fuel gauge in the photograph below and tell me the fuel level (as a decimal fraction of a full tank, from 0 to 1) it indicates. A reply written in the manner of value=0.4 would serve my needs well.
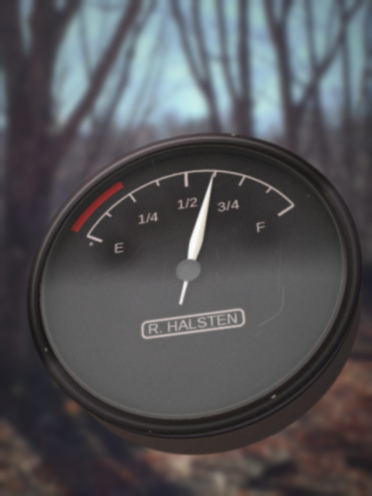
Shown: value=0.625
